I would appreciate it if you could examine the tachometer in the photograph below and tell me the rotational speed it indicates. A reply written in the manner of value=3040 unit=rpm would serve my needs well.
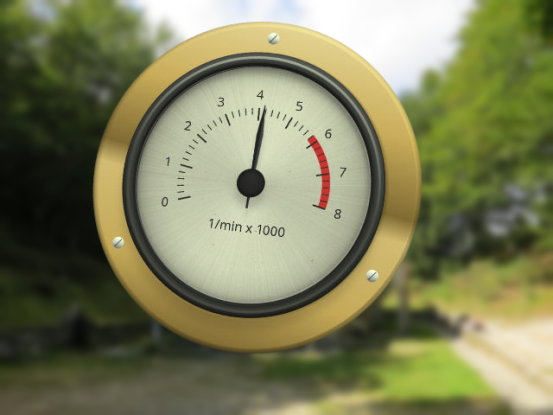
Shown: value=4200 unit=rpm
